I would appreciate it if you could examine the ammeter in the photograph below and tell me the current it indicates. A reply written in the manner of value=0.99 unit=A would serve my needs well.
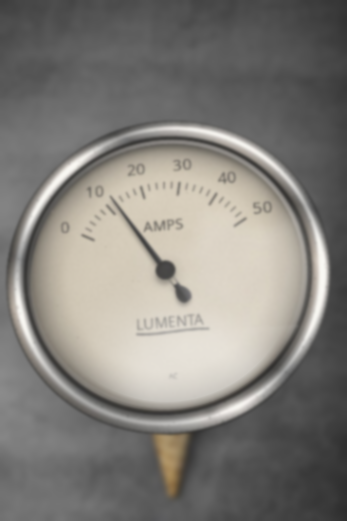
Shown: value=12 unit=A
